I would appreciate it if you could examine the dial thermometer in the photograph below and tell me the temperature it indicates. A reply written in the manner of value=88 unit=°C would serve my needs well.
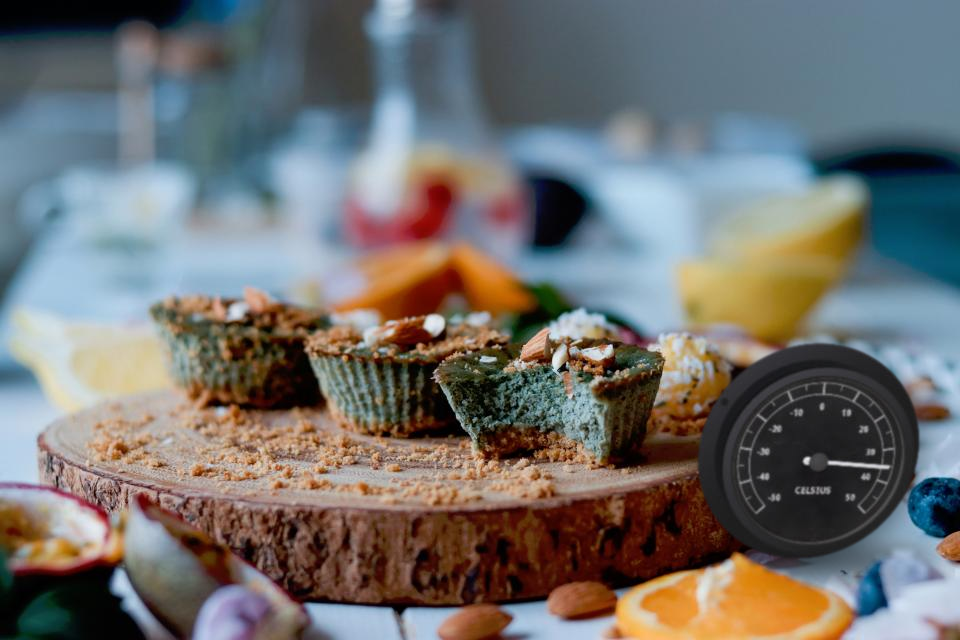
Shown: value=35 unit=°C
